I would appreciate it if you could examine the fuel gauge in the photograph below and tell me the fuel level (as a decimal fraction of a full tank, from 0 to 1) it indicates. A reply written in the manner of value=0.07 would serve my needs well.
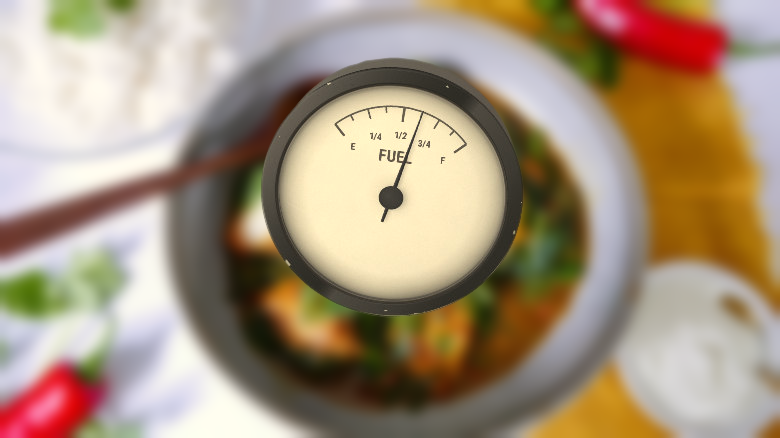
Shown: value=0.625
